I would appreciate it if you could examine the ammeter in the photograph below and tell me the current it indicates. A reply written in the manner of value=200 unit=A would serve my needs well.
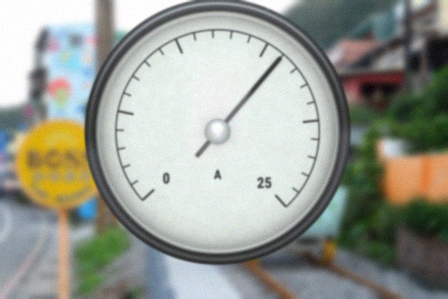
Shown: value=16 unit=A
